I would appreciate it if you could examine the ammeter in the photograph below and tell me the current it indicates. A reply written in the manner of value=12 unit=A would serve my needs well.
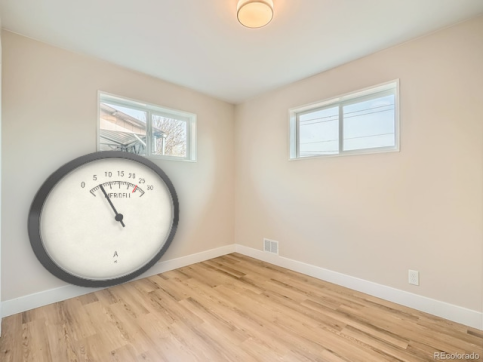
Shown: value=5 unit=A
